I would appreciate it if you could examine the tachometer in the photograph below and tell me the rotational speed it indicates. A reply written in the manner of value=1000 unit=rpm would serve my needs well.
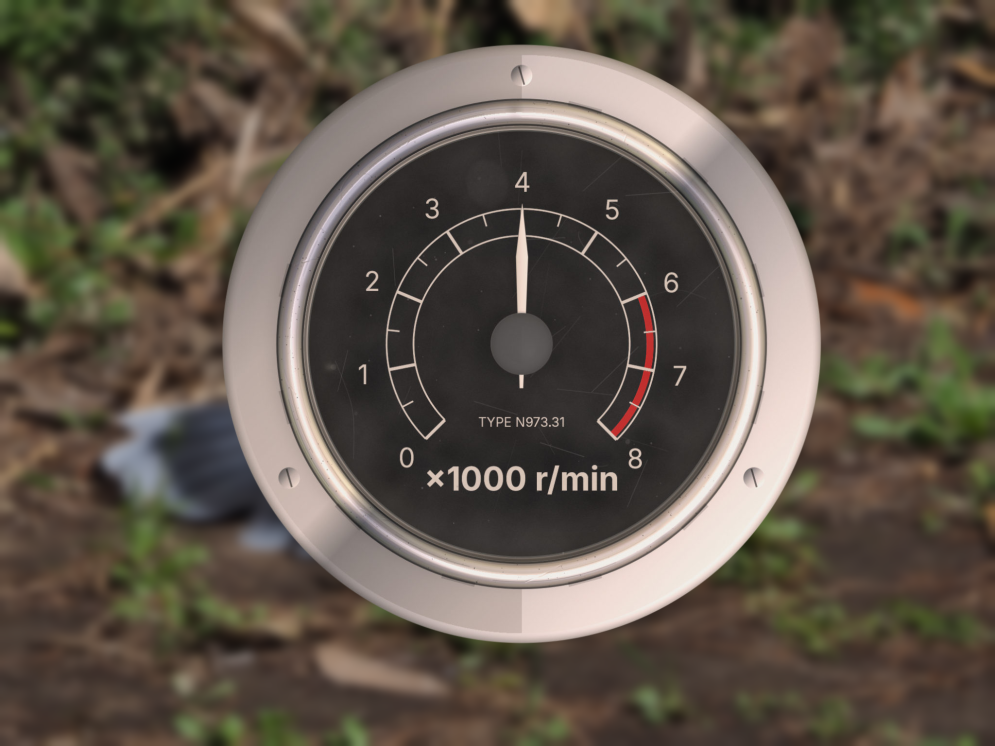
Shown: value=4000 unit=rpm
